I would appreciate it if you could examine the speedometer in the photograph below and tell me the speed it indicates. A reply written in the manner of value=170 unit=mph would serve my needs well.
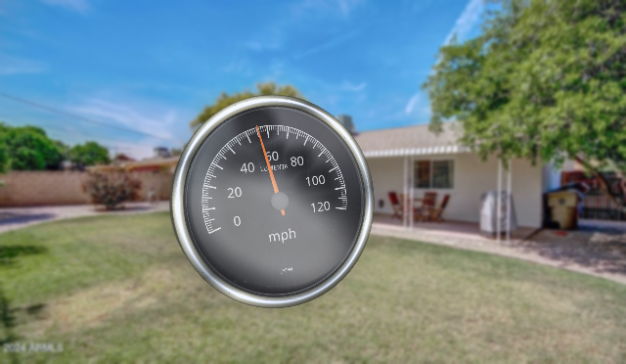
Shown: value=55 unit=mph
